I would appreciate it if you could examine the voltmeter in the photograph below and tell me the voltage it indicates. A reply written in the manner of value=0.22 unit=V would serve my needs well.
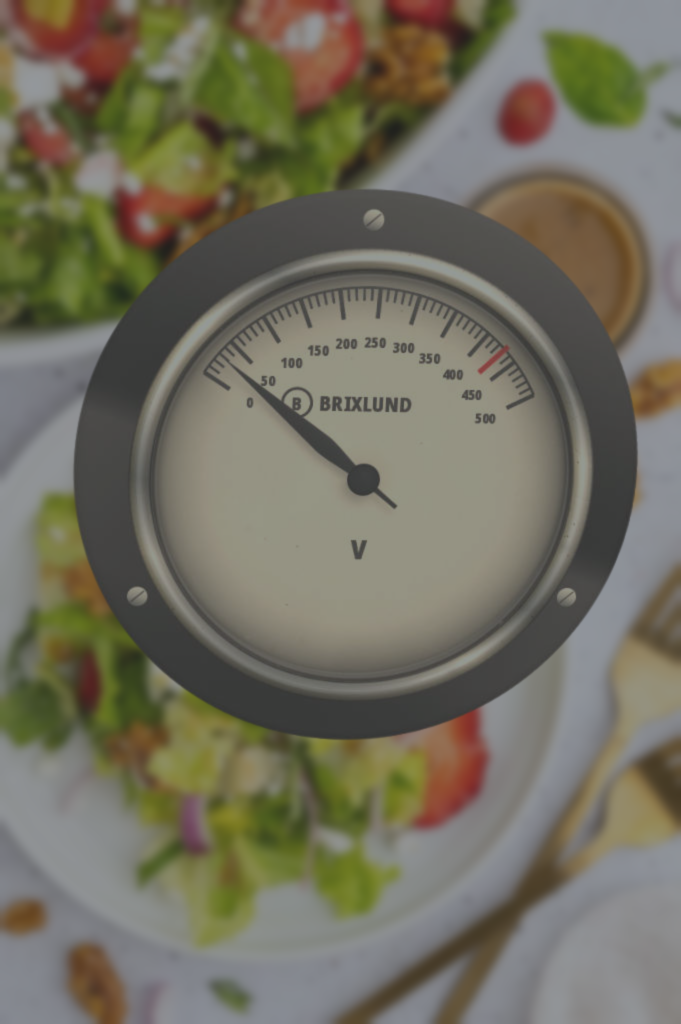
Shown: value=30 unit=V
